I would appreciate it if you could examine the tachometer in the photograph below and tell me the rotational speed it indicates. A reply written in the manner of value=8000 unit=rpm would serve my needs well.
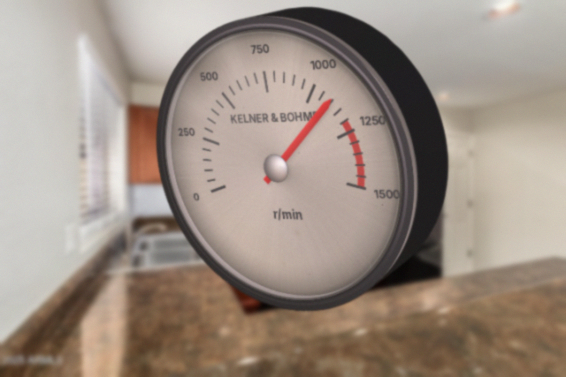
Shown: value=1100 unit=rpm
